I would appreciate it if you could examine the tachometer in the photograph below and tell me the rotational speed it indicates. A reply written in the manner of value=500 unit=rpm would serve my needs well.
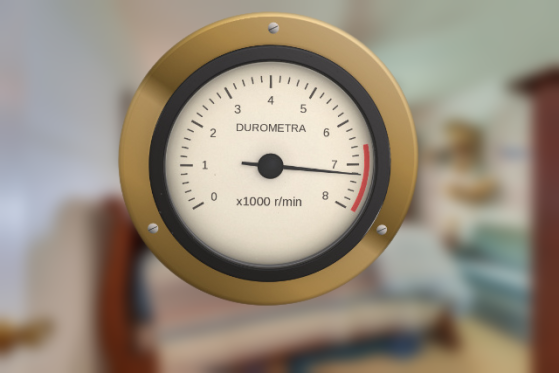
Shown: value=7200 unit=rpm
